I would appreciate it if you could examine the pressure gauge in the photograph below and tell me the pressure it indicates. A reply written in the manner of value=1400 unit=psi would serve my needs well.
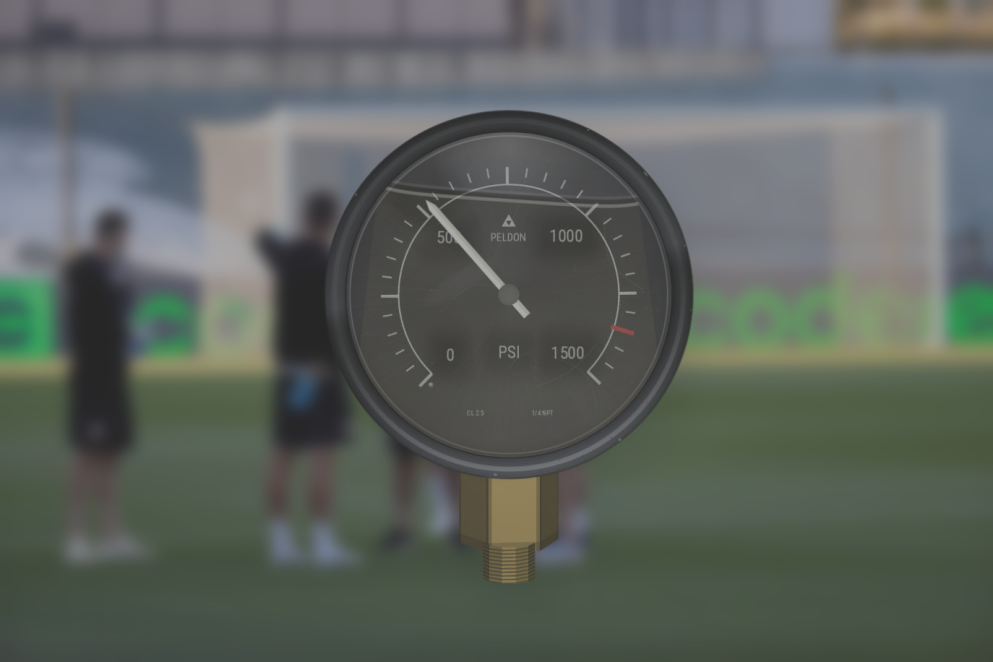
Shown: value=525 unit=psi
